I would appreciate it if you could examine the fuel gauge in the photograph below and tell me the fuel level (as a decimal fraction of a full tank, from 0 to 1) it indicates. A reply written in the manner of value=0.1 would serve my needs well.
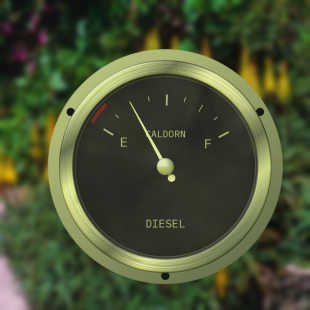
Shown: value=0.25
